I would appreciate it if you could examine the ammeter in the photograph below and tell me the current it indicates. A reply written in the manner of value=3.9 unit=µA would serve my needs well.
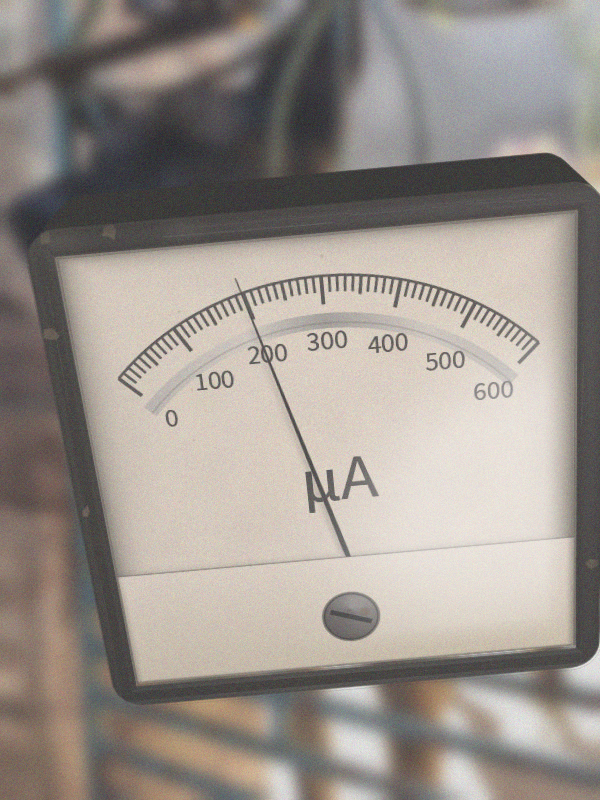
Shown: value=200 unit=µA
